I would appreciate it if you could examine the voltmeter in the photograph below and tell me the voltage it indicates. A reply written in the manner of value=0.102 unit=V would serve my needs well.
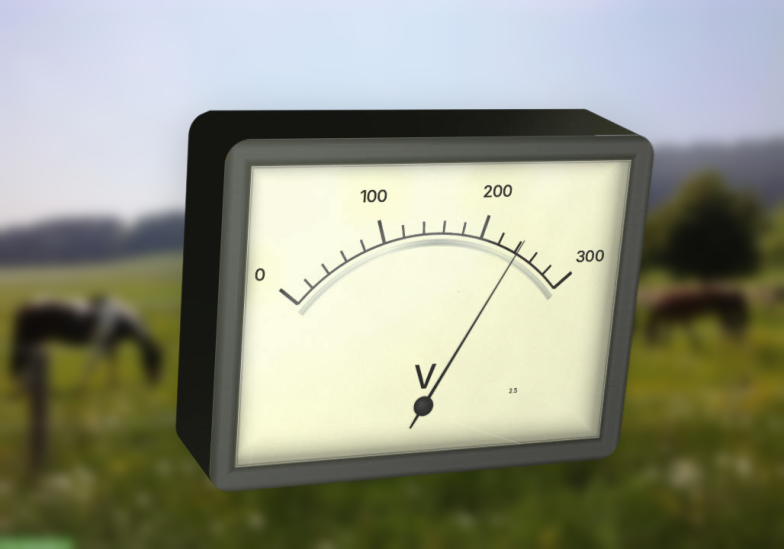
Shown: value=240 unit=V
